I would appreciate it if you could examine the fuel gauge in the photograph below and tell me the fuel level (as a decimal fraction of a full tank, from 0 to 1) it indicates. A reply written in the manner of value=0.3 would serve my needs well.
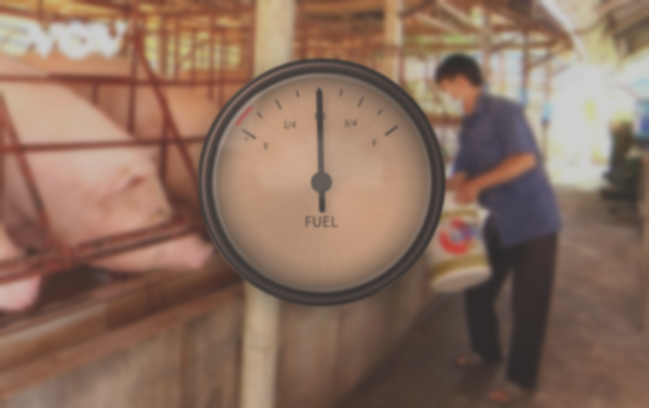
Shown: value=0.5
